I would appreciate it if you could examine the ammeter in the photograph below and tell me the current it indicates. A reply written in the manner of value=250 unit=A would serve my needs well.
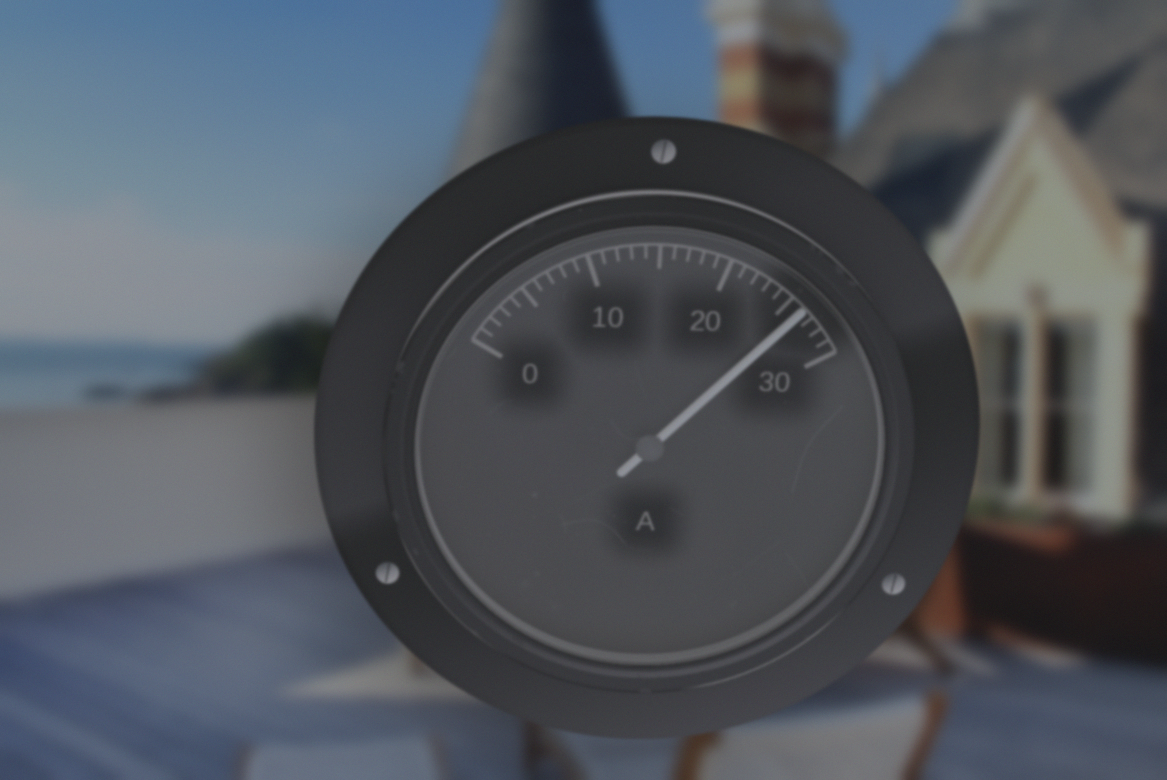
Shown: value=26 unit=A
